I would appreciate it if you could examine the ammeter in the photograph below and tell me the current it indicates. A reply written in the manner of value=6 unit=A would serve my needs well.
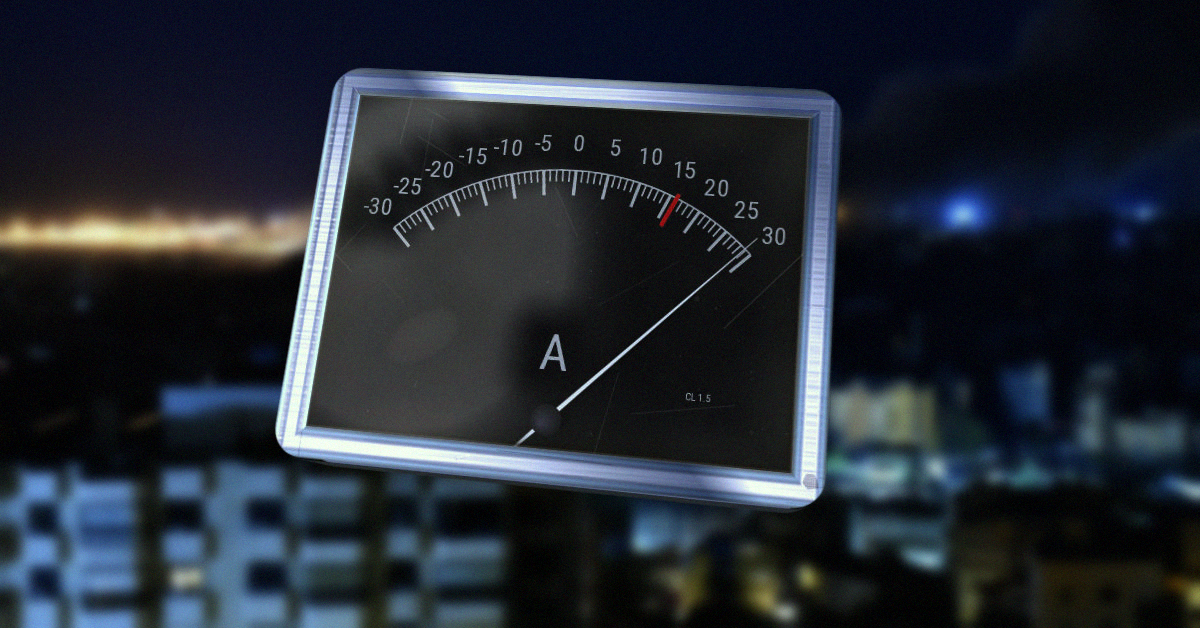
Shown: value=29 unit=A
